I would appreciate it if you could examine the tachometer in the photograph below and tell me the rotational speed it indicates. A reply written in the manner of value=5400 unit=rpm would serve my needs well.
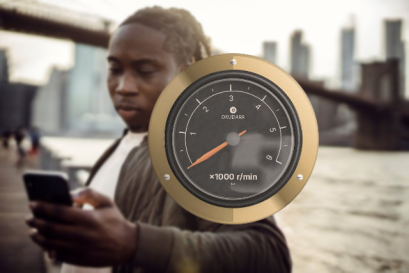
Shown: value=0 unit=rpm
